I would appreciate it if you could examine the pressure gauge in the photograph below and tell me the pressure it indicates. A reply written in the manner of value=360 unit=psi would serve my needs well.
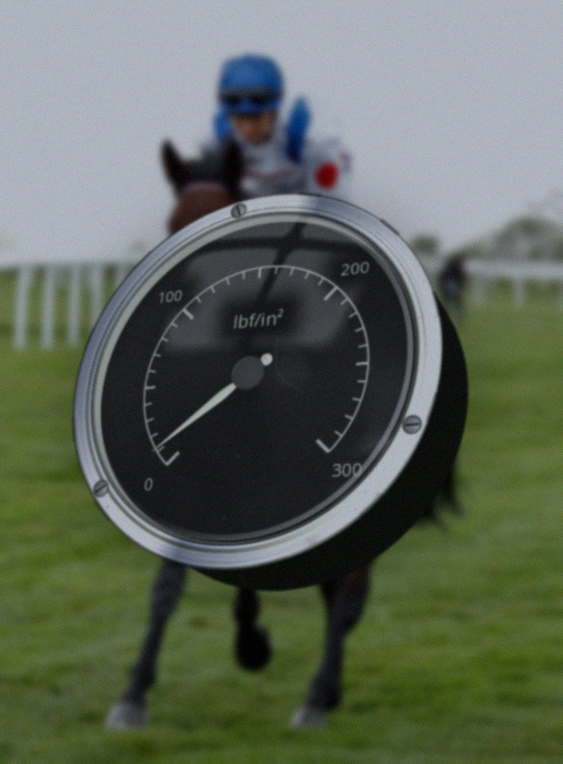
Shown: value=10 unit=psi
